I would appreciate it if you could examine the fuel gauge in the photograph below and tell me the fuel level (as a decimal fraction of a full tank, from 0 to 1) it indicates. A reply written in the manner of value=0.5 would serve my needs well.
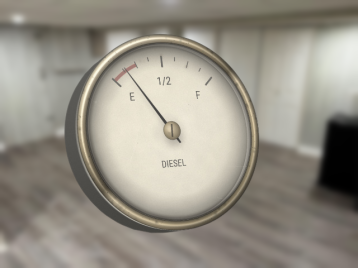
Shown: value=0.125
